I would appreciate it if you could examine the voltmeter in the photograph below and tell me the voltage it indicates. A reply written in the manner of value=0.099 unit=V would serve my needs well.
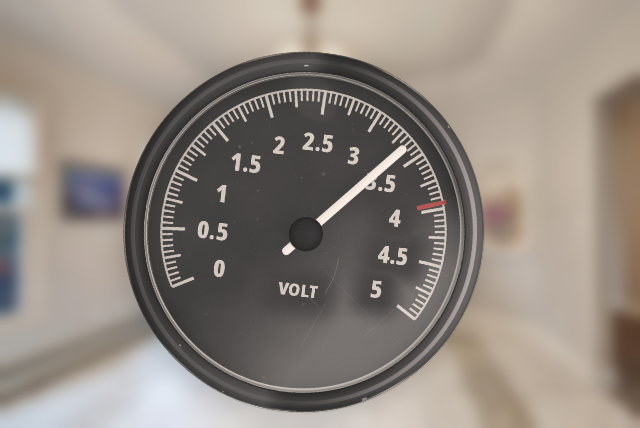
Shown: value=3.35 unit=V
